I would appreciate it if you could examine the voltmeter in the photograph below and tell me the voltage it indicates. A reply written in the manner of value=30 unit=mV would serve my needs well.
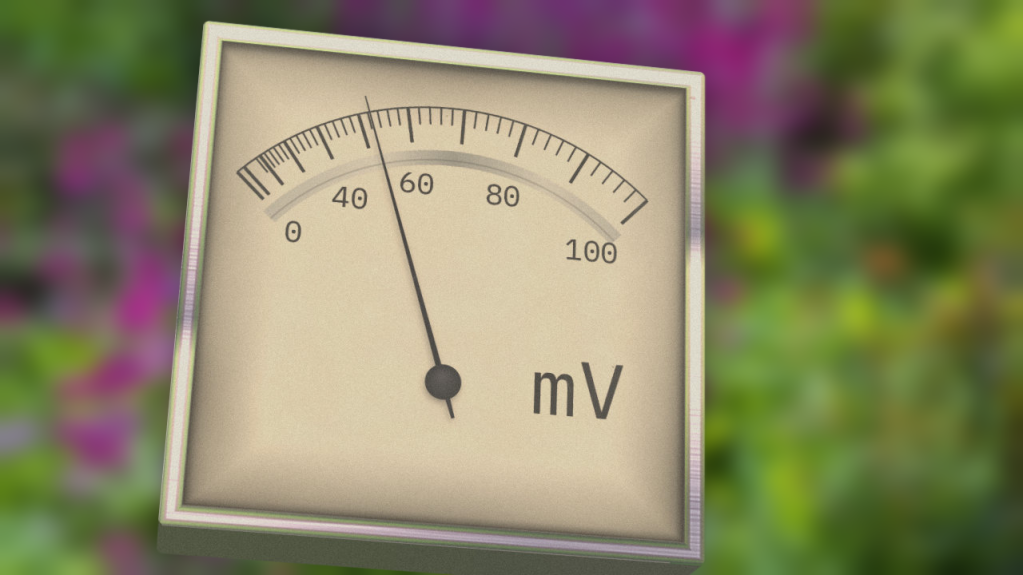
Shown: value=52 unit=mV
